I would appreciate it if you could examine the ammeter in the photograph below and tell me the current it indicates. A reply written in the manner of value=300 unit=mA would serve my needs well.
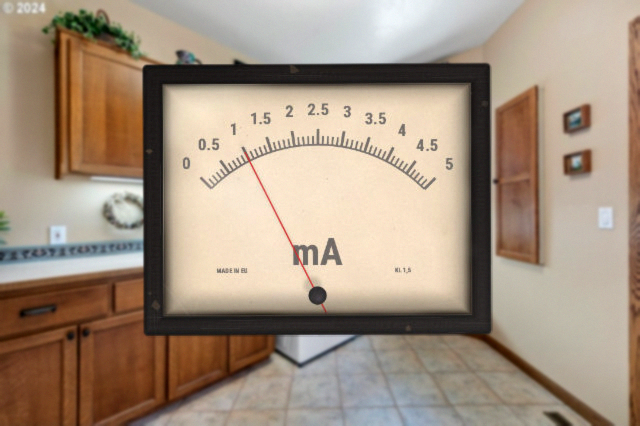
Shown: value=1 unit=mA
